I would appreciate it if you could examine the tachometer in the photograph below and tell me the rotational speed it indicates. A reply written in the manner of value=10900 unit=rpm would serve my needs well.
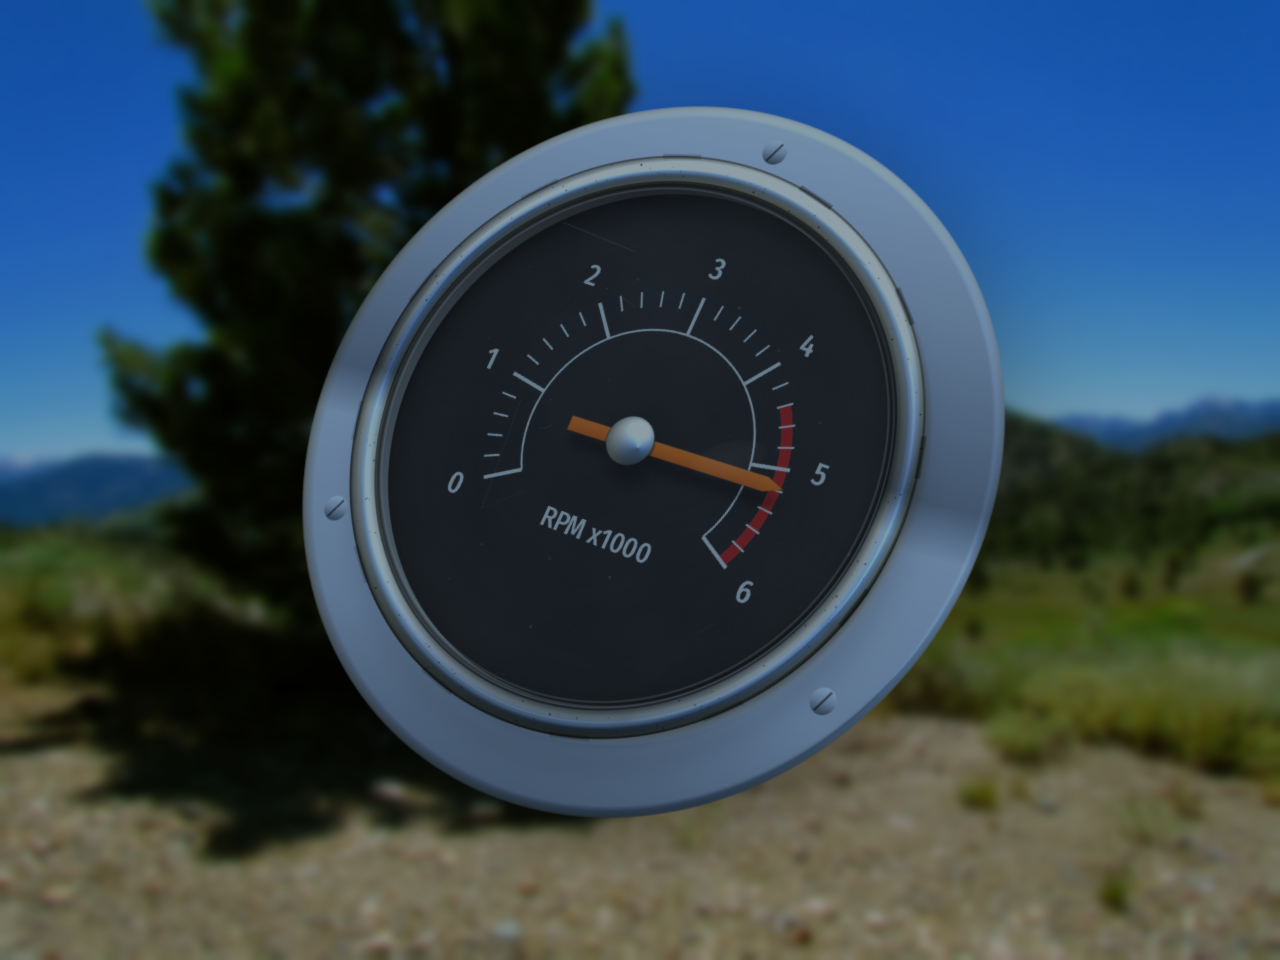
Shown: value=5200 unit=rpm
